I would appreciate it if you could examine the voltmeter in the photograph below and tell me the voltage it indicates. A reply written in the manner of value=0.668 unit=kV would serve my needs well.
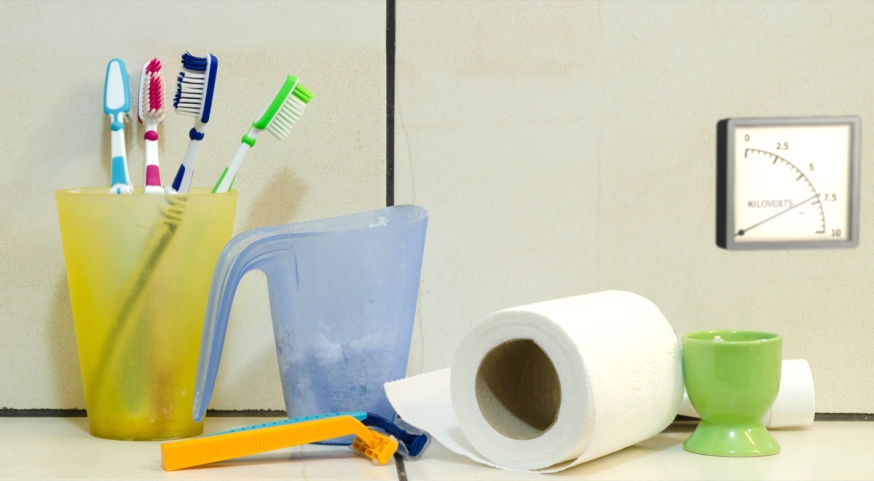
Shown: value=7 unit=kV
